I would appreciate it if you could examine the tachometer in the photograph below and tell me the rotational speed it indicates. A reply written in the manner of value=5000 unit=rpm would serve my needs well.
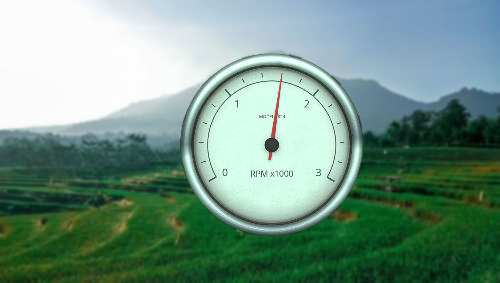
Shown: value=1600 unit=rpm
